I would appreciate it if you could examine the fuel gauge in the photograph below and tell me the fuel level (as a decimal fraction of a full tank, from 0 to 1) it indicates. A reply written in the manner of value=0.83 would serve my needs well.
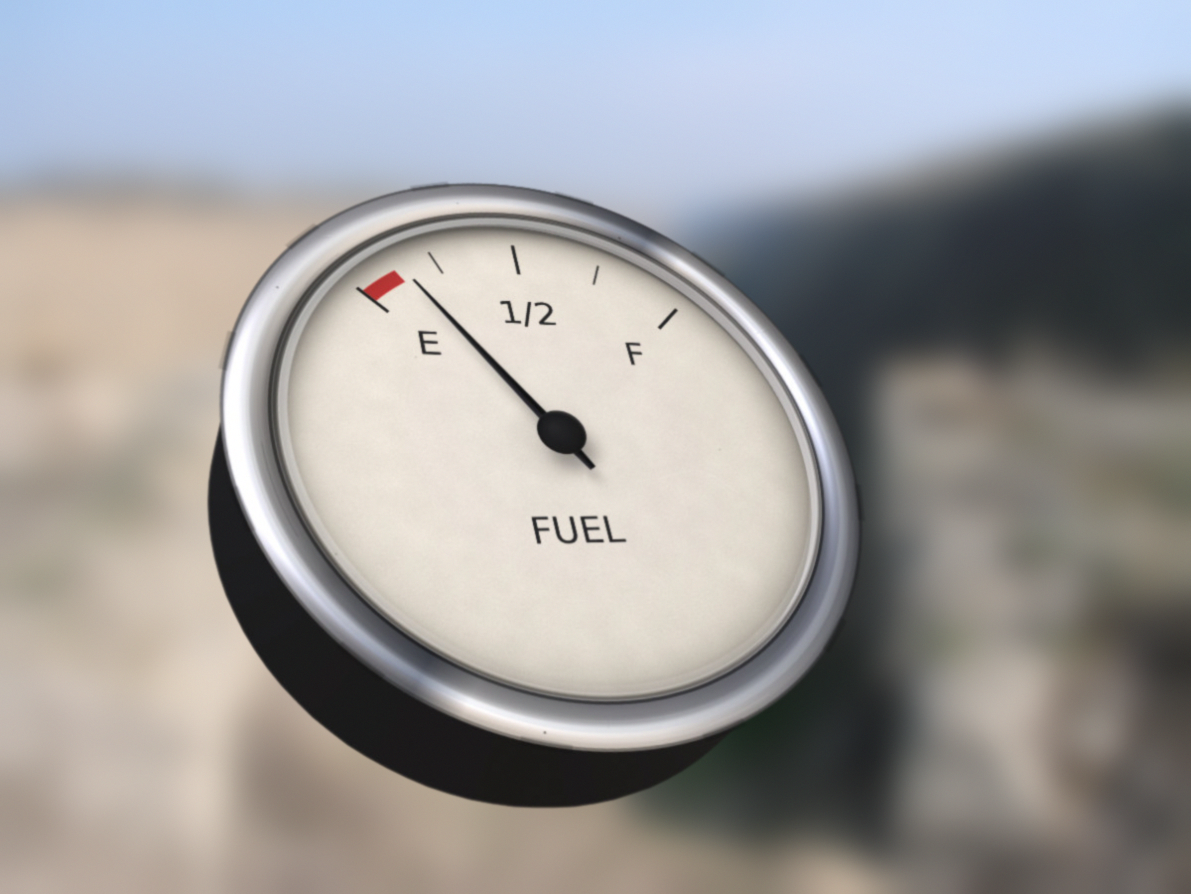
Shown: value=0.125
